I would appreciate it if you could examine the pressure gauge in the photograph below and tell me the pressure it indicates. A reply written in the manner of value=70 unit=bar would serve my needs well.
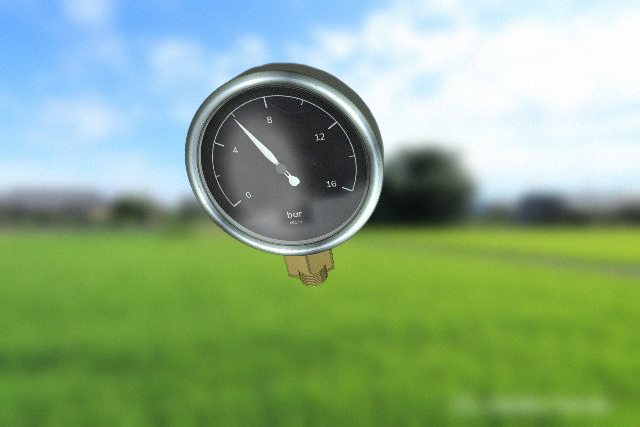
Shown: value=6 unit=bar
